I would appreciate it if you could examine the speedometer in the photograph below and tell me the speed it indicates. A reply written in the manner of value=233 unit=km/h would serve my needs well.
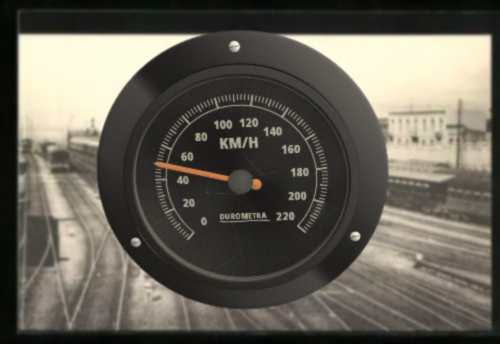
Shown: value=50 unit=km/h
